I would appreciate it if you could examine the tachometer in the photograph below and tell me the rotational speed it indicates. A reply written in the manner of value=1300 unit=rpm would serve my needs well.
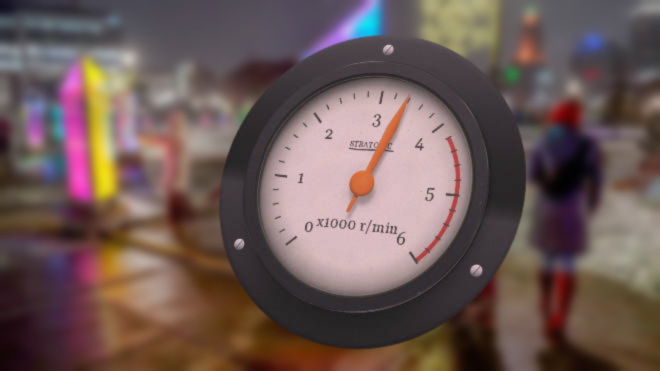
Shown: value=3400 unit=rpm
